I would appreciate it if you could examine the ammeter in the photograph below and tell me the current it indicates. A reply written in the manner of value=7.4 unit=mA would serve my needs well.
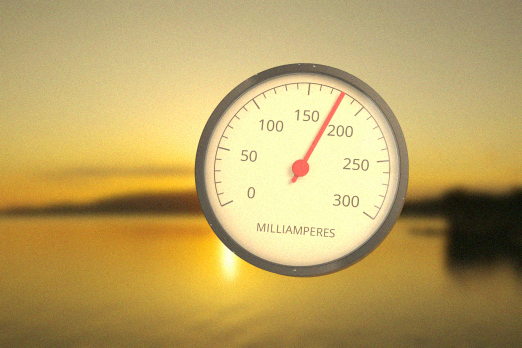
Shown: value=180 unit=mA
